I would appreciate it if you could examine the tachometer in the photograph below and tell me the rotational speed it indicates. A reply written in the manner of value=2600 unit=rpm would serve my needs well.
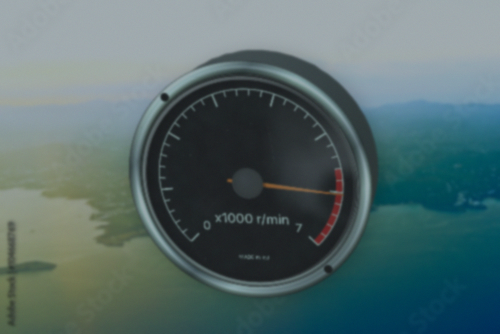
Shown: value=6000 unit=rpm
